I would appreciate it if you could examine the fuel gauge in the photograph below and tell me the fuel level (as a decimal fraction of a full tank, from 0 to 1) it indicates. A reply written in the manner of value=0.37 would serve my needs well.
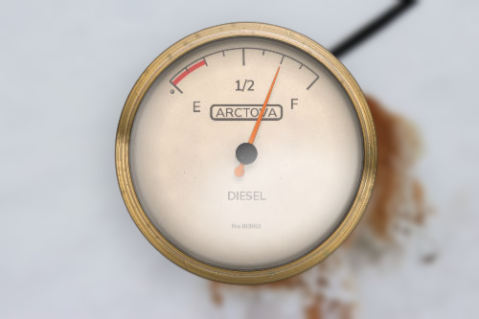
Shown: value=0.75
